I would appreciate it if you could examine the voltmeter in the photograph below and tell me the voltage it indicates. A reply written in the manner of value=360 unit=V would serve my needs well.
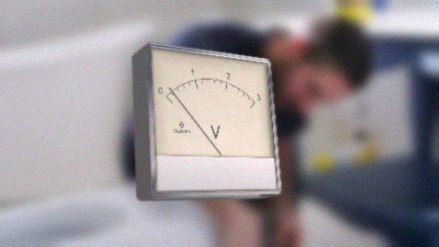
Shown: value=0.2 unit=V
